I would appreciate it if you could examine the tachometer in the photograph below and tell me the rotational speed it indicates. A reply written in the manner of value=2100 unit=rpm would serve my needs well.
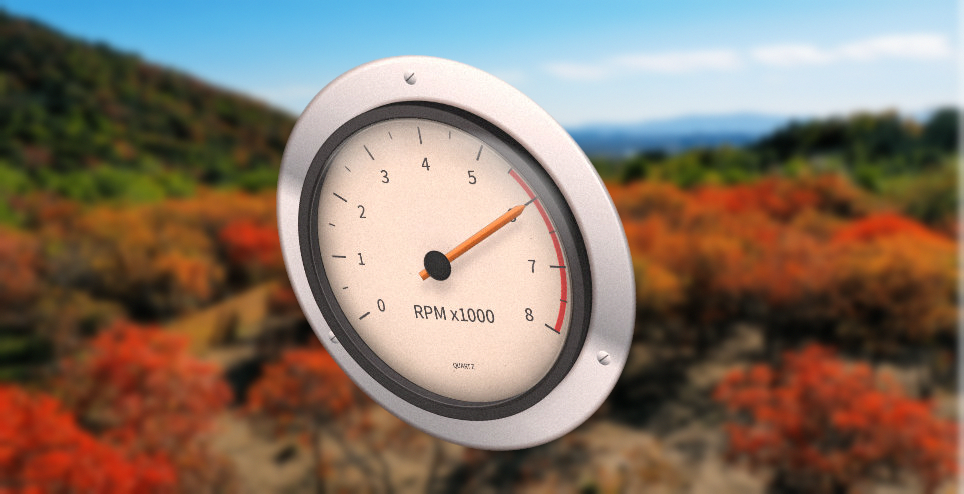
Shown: value=6000 unit=rpm
